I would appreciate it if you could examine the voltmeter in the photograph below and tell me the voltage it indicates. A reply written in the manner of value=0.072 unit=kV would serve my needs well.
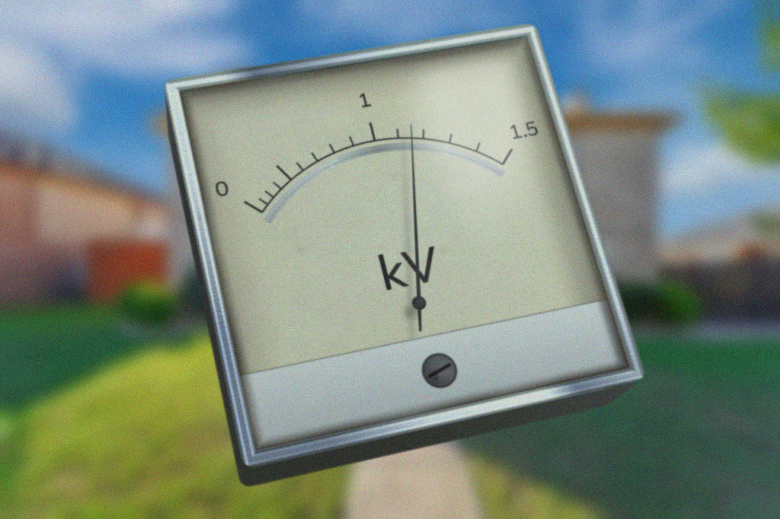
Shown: value=1.15 unit=kV
